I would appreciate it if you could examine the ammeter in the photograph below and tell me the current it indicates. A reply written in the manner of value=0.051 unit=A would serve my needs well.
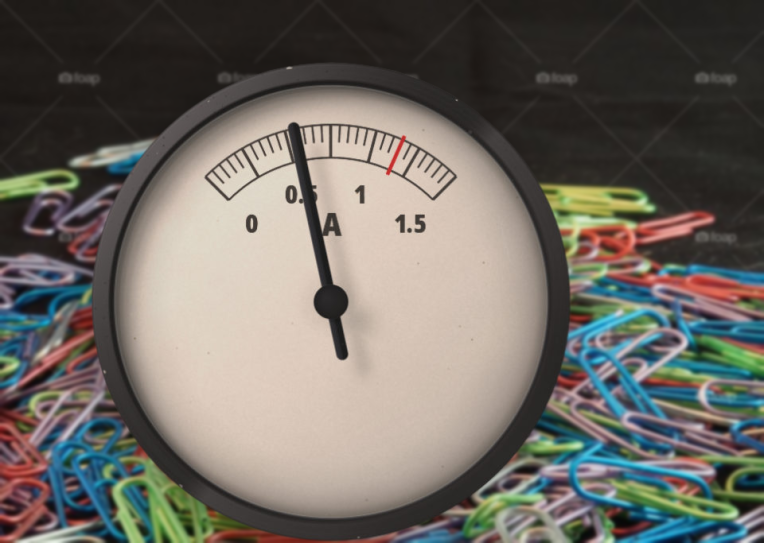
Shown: value=0.55 unit=A
